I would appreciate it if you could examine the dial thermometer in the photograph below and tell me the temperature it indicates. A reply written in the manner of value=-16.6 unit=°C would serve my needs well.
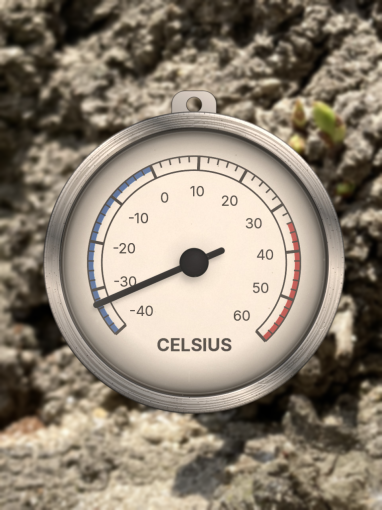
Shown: value=-33 unit=°C
